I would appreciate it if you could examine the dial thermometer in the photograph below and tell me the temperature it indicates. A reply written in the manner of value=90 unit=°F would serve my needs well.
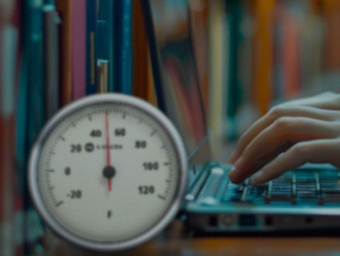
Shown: value=50 unit=°F
